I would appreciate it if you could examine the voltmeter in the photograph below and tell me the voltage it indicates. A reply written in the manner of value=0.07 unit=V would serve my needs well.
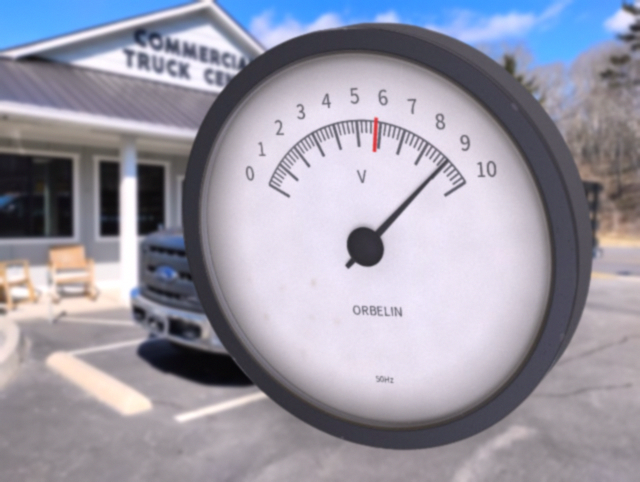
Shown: value=9 unit=V
